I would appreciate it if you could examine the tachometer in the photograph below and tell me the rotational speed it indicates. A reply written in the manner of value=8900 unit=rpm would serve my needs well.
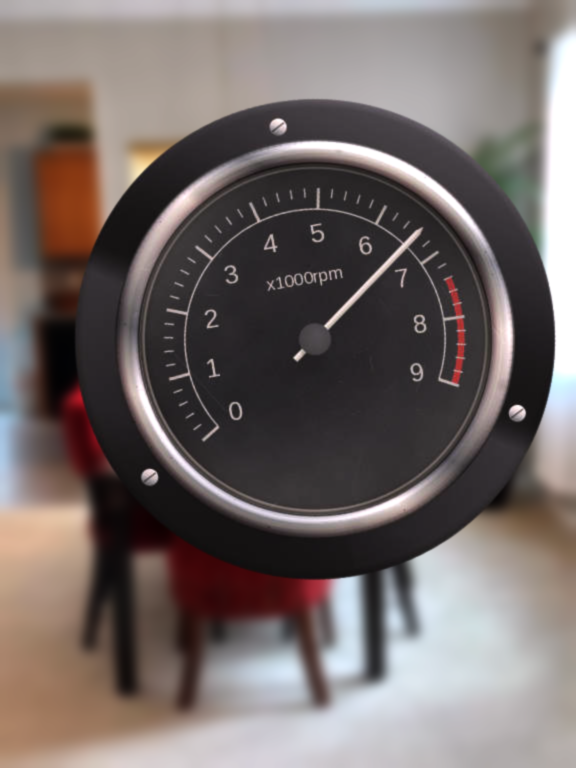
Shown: value=6600 unit=rpm
